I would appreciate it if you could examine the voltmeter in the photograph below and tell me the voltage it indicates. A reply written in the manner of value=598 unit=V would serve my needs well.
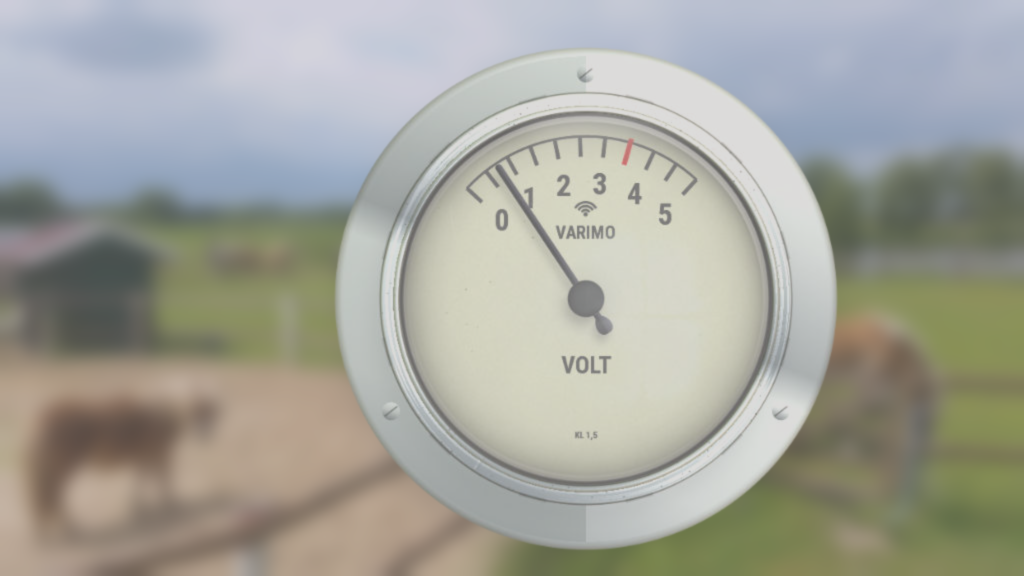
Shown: value=0.75 unit=V
